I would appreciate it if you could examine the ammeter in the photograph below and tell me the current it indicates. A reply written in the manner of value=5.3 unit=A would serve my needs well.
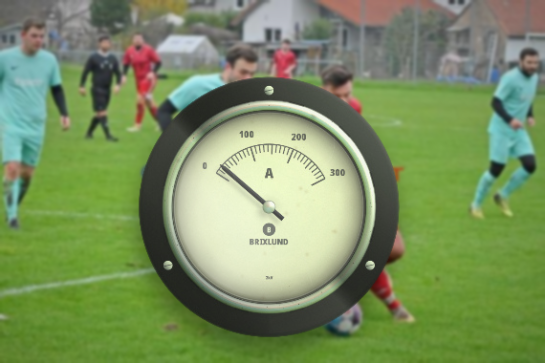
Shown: value=20 unit=A
